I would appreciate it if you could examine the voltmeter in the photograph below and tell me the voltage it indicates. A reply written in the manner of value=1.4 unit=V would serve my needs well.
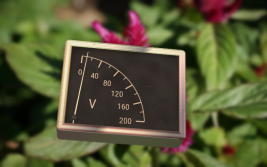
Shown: value=10 unit=V
